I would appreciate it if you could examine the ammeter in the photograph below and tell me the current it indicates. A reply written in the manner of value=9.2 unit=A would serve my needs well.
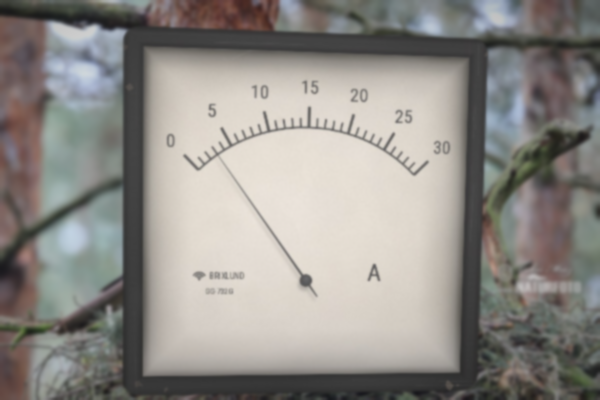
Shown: value=3 unit=A
